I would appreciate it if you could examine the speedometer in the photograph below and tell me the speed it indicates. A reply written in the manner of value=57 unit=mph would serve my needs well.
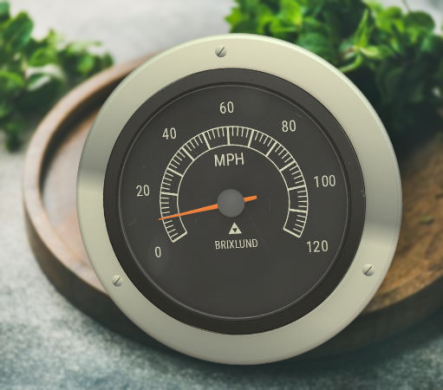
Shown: value=10 unit=mph
